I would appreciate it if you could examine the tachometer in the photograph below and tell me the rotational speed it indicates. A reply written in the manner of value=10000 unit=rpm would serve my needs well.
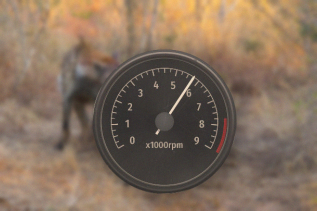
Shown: value=5750 unit=rpm
